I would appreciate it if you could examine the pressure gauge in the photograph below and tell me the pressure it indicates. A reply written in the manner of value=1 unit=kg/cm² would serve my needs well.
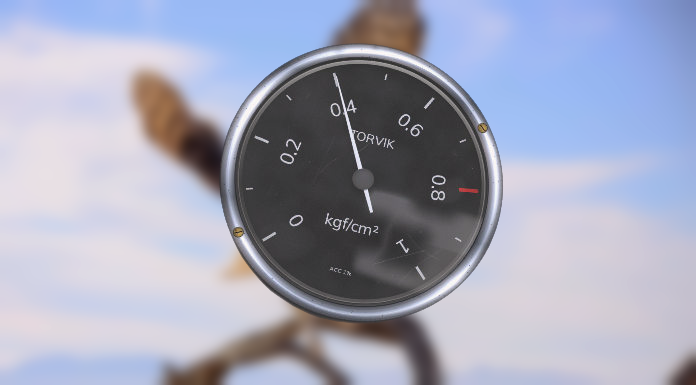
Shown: value=0.4 unit=kg/cm²
